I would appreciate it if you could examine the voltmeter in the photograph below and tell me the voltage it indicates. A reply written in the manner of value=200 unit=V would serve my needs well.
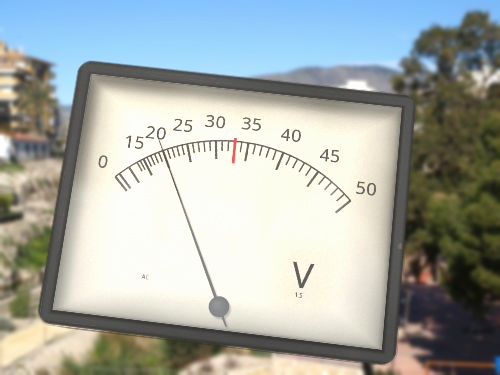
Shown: value=20 unit=V
